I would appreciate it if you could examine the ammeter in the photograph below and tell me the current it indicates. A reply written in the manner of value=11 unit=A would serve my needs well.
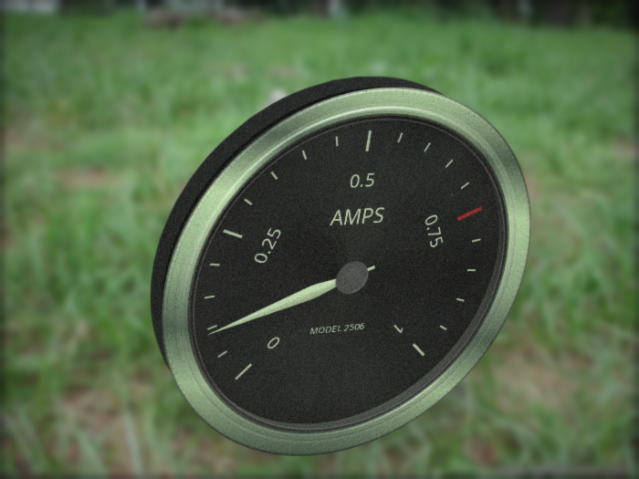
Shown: value=0.1 unit=A
